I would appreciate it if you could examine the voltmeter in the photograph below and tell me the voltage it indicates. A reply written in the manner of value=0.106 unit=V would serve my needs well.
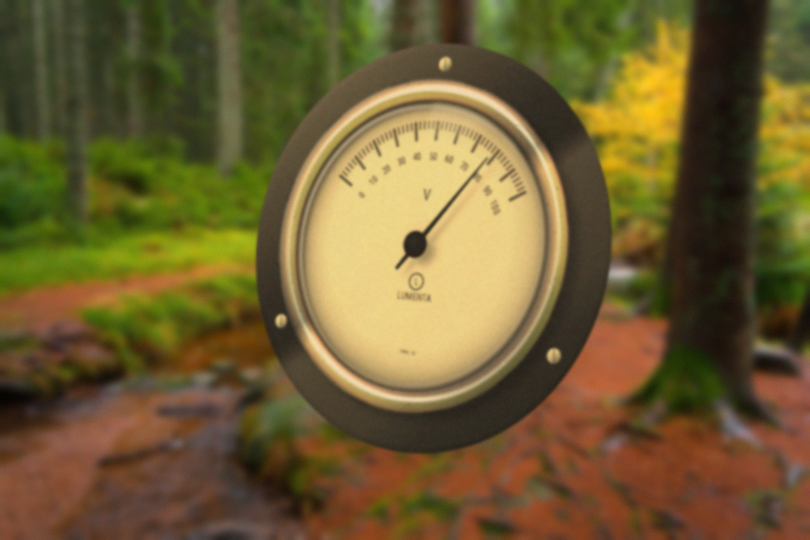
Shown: value=80 unit=V
